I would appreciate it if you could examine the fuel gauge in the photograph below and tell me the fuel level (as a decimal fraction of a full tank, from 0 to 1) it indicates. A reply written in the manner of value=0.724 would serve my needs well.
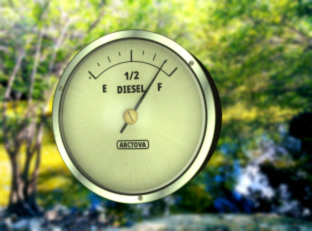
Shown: value=0.875
